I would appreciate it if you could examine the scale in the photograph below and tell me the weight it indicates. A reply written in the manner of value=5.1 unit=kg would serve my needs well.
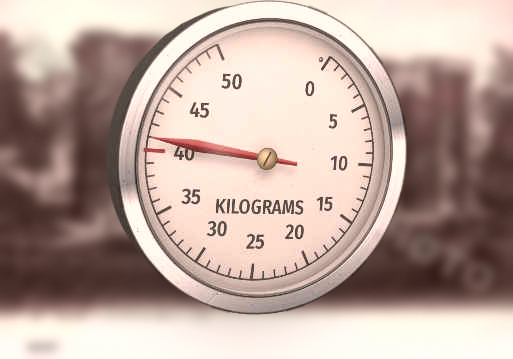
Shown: value=41 unit=kg
